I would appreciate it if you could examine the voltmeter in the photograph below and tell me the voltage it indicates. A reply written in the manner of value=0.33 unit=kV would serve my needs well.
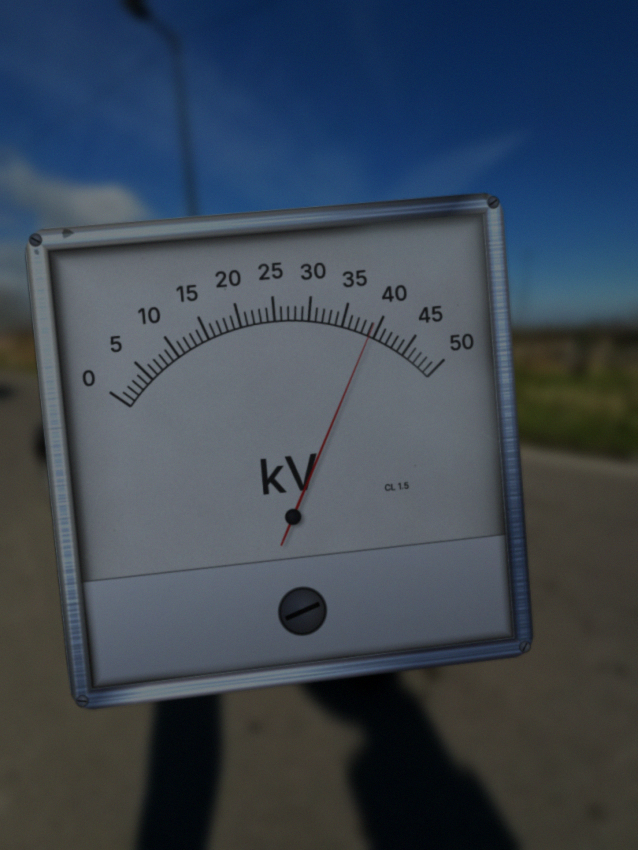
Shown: value=39 unit=kV
